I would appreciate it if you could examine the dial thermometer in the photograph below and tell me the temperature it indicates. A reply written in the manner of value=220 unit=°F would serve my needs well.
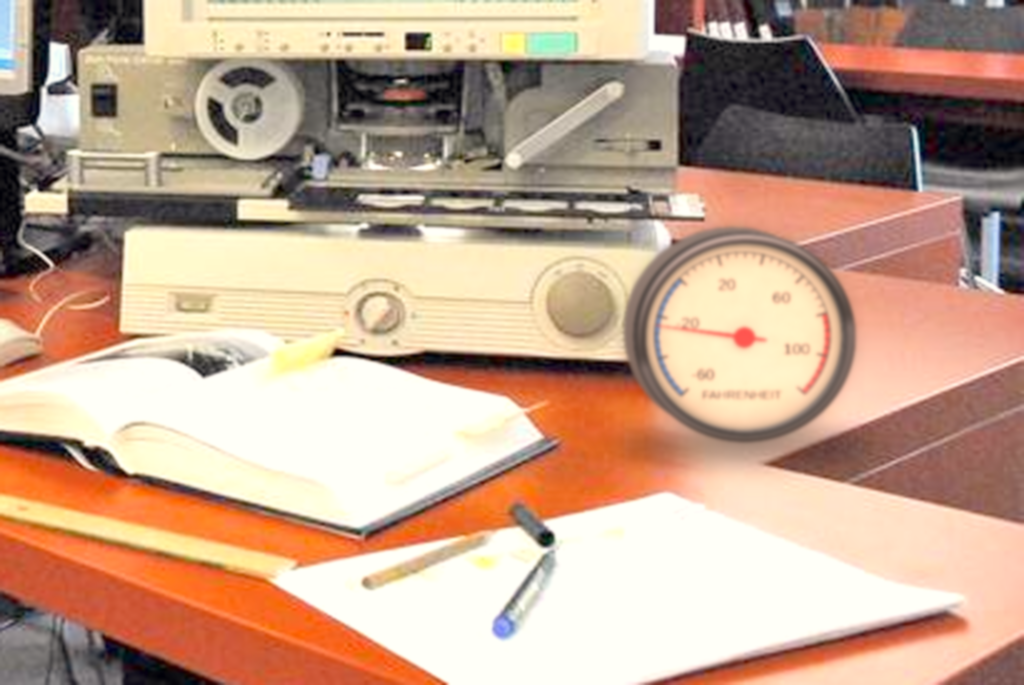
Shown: value=-24 unit=°F
